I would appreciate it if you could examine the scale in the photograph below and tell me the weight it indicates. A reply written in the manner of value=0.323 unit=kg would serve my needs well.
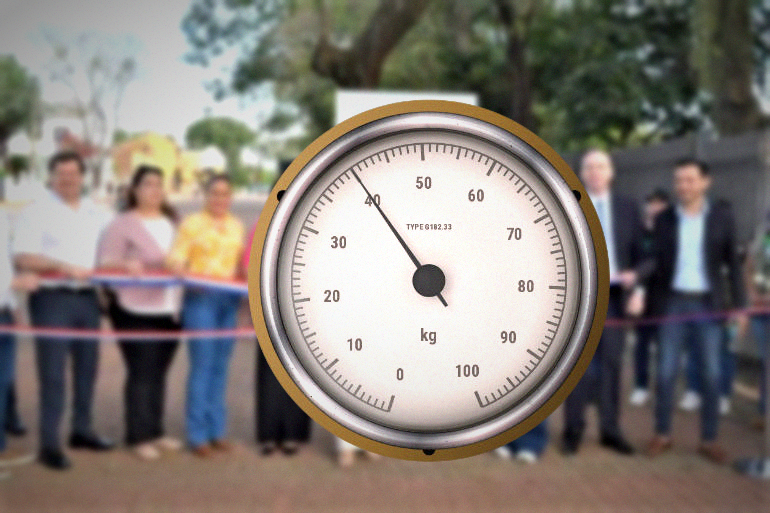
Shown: value=40 unit=kg
